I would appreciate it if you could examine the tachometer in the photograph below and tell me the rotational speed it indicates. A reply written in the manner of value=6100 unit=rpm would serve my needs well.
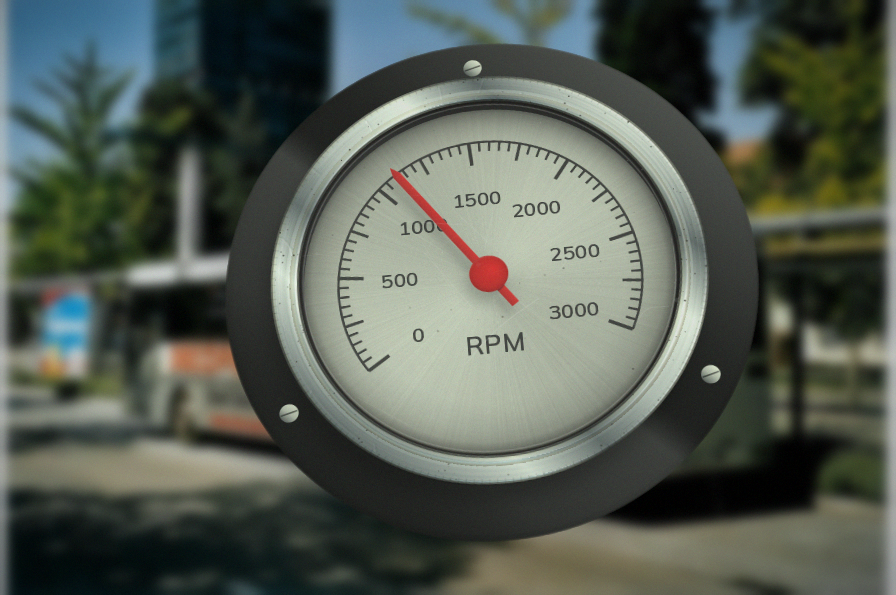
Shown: value=1100 unit=rpm
